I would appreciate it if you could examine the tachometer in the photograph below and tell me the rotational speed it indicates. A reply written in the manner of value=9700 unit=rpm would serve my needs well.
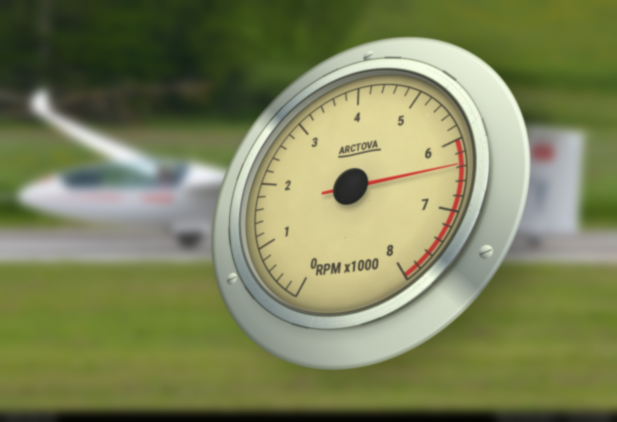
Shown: value=6400 unit=rpm
